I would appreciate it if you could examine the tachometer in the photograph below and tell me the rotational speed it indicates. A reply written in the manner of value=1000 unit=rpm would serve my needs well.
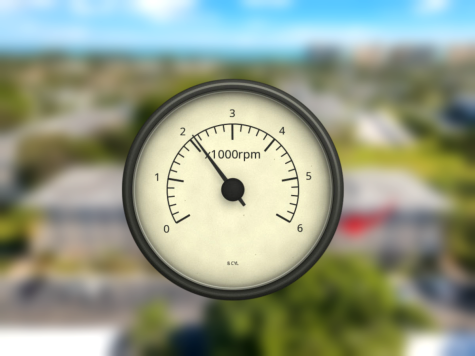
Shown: value=2100 unit=rpm
